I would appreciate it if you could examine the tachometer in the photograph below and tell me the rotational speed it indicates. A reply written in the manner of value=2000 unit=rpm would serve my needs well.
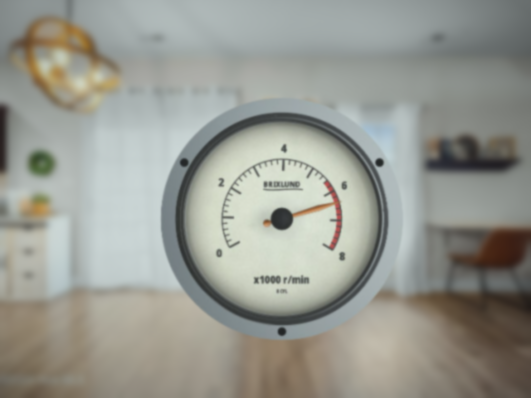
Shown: value=6400 unit=rpm
